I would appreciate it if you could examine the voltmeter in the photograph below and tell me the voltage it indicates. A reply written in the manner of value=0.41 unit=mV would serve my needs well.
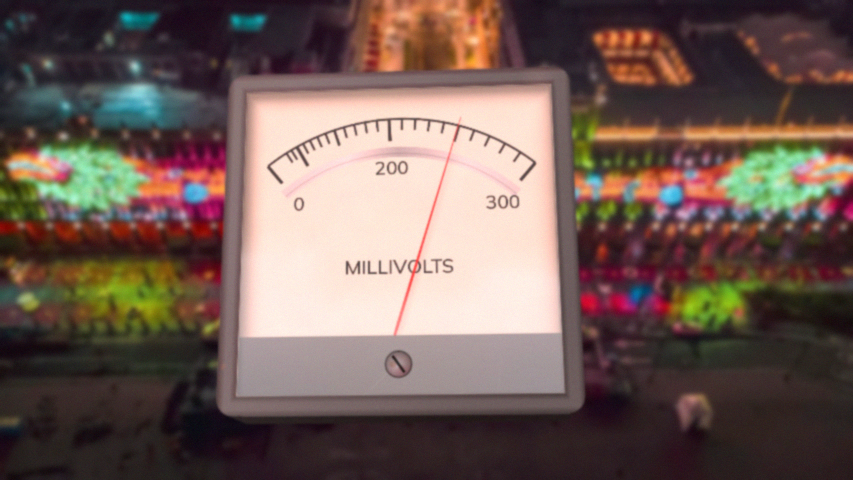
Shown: value=250 unit=mV
